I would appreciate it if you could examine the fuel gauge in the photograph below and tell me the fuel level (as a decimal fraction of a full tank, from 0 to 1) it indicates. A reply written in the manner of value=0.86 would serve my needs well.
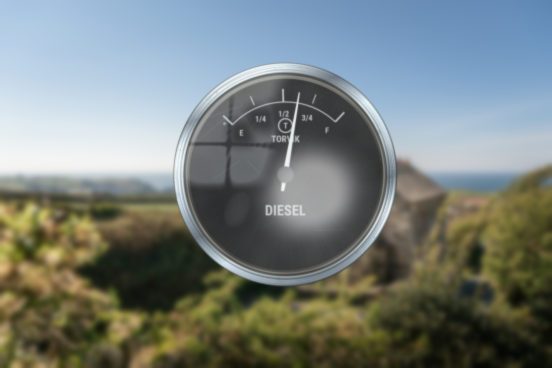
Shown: value=0.625
